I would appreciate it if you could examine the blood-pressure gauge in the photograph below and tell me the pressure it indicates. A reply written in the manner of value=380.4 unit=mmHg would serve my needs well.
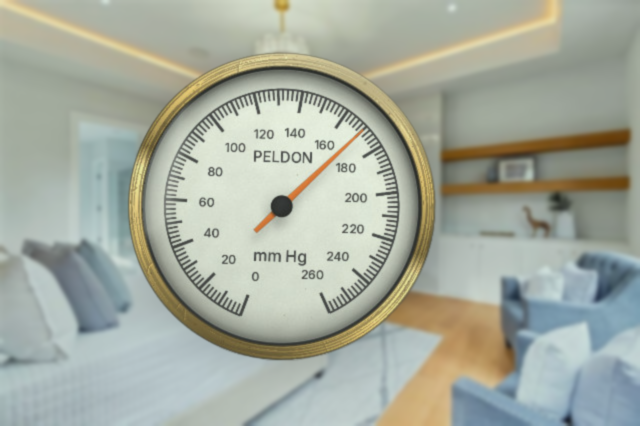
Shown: value=170 unit=mmHg
